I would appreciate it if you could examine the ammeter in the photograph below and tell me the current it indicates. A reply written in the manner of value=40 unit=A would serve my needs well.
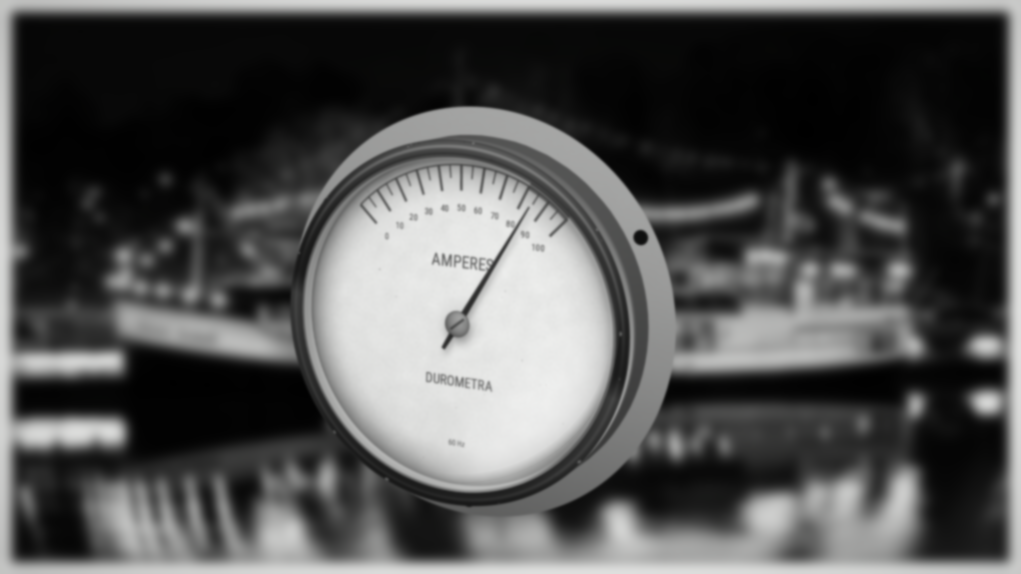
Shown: value=85 unit=A
